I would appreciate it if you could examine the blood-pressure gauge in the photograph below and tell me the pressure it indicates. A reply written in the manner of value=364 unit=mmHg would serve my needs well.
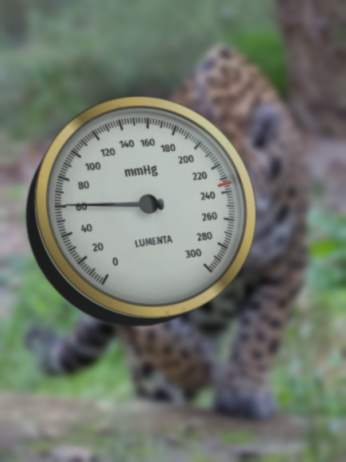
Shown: value=60 unit=mmHg
